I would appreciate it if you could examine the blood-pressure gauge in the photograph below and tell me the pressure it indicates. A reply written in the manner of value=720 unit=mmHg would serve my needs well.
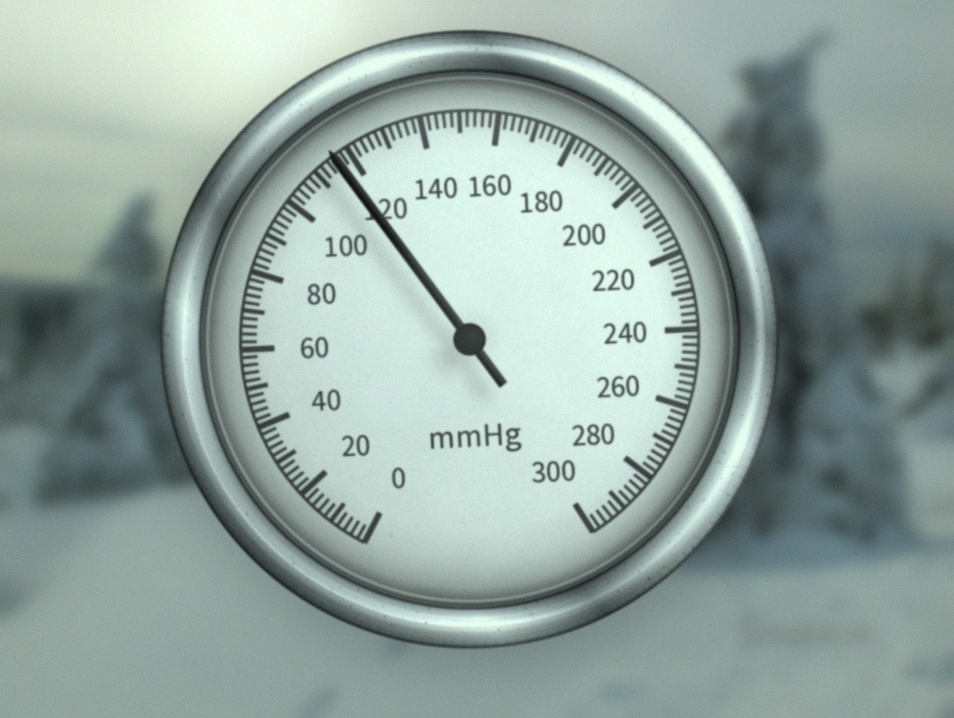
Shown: value=116 unit=mmHg
